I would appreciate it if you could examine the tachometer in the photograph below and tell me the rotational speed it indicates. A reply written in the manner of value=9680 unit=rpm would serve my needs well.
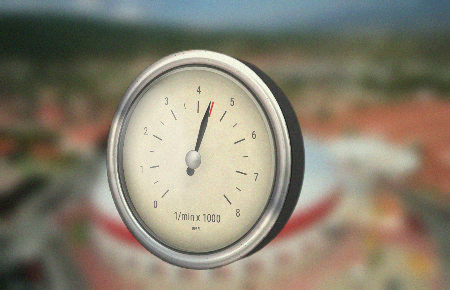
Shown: value=4500 unit=rpm
